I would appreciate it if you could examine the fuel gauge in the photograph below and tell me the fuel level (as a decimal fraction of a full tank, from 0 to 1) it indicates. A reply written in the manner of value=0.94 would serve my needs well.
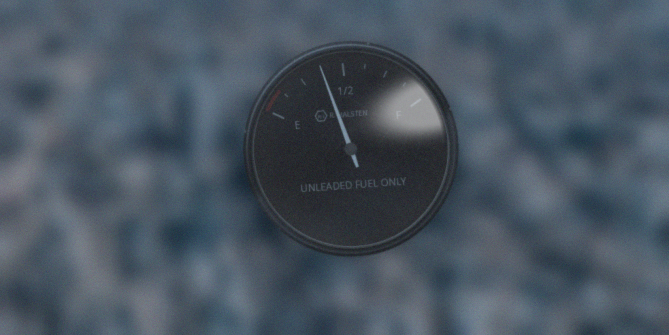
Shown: value=0.375
